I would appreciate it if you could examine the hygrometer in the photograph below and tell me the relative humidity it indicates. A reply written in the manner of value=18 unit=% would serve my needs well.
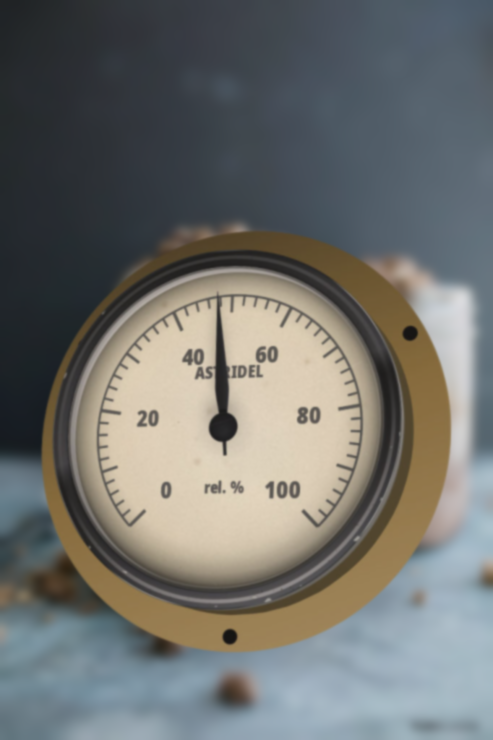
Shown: value=48 unit=%
